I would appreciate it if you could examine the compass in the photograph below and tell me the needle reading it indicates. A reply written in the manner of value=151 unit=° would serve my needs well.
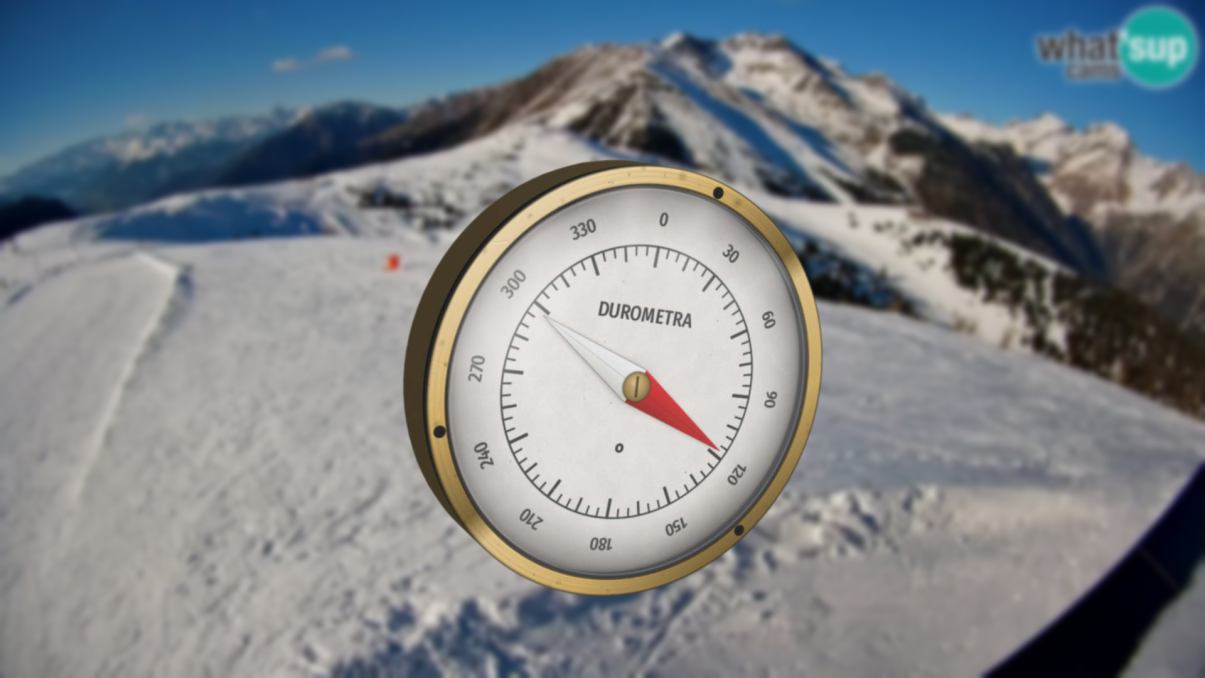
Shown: value=117.5 unit=°
